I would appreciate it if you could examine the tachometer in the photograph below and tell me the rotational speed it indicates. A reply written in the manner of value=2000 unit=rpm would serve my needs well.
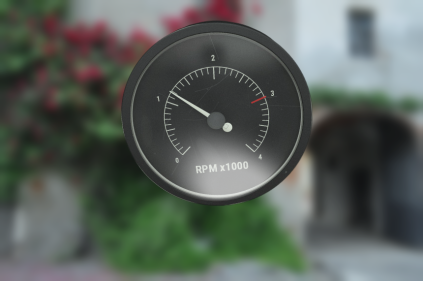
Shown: value=1200 unit=rpm
